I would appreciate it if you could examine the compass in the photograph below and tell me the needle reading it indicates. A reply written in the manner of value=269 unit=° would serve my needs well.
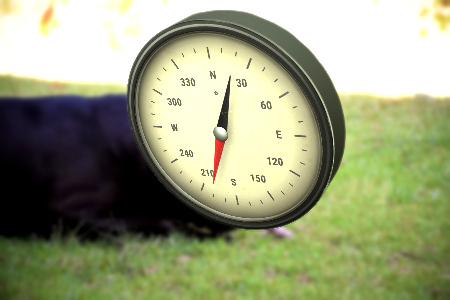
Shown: value=200 unit=°
